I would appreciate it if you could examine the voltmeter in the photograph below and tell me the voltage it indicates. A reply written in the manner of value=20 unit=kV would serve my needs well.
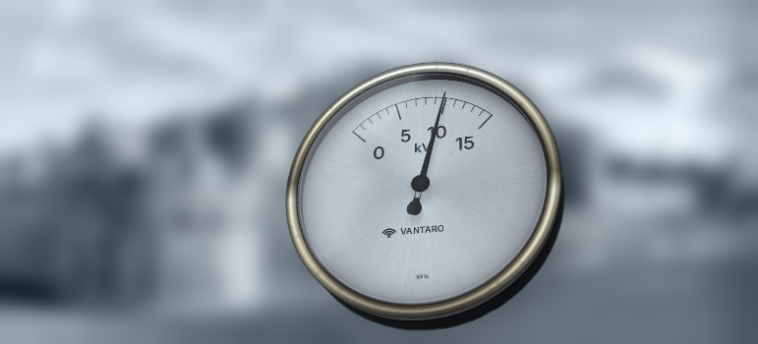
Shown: value=10 unit=kV
